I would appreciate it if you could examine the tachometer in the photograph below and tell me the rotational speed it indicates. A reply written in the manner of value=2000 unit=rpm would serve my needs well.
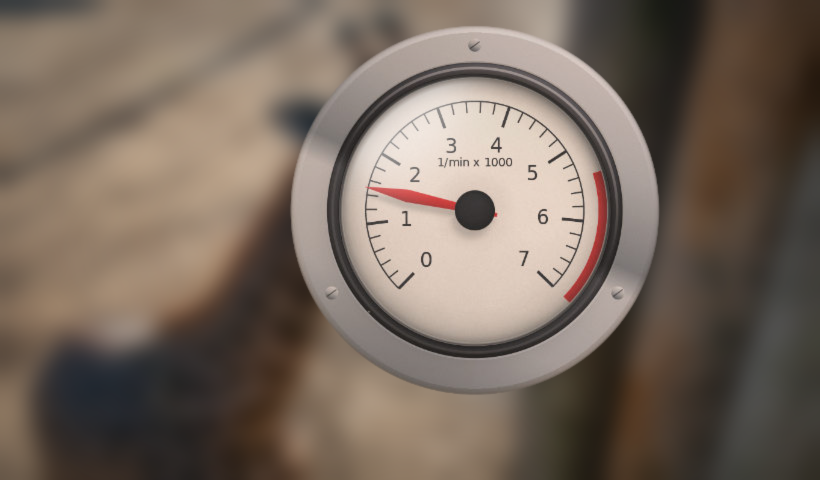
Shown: value=1500 unit=rpm
